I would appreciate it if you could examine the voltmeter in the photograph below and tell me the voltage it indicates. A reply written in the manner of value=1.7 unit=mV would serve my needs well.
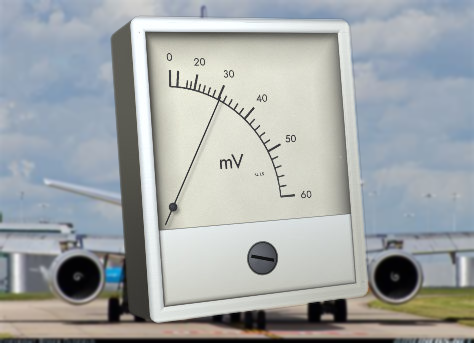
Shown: value=30 unit=mV
